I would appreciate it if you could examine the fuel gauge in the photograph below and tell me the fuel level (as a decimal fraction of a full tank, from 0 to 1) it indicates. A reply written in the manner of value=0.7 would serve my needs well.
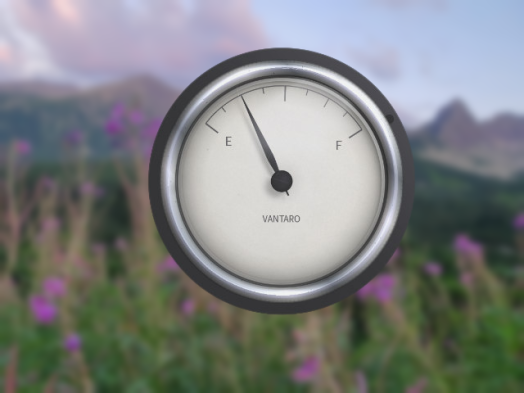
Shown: value=0.25
